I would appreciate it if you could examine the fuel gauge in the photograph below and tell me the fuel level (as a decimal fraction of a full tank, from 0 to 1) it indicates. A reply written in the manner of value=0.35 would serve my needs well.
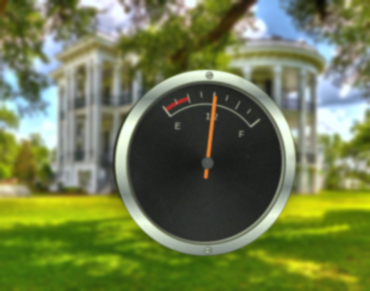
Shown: value=0.5
